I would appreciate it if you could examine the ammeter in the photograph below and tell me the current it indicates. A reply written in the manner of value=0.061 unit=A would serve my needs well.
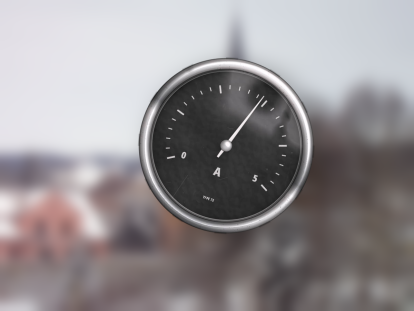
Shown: value=2.9 unit=A
